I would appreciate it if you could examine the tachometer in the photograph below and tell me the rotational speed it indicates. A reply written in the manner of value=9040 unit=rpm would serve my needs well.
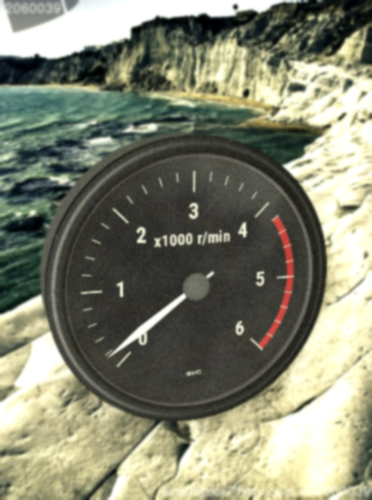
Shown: value=200 unit=rpm
